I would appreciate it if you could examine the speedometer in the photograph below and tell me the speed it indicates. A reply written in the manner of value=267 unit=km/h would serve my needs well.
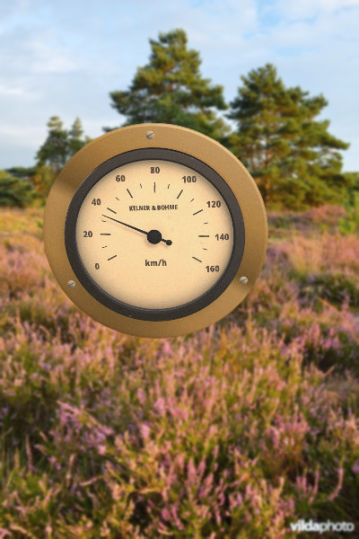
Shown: value=35 unit=km/h
